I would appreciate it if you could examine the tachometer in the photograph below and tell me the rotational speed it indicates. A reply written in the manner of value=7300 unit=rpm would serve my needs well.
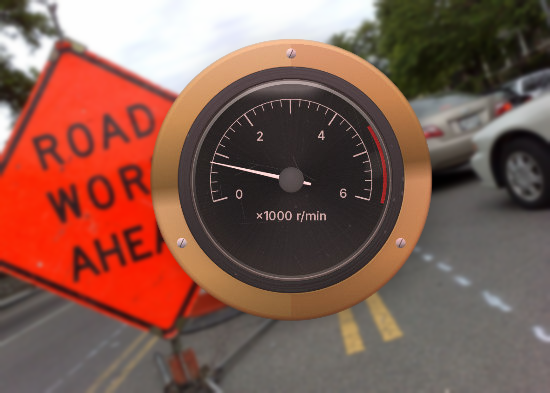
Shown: value=800 unit=rpm
